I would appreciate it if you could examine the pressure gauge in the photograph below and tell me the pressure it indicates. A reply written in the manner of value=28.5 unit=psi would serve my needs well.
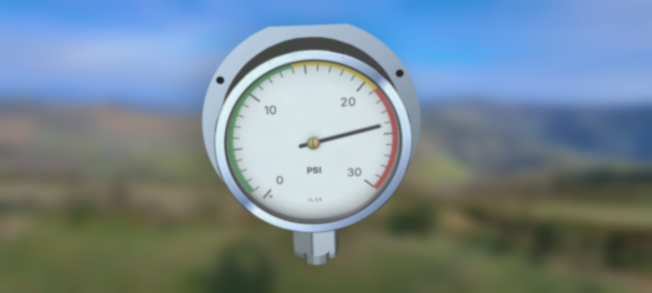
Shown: value=24 unit=psi
